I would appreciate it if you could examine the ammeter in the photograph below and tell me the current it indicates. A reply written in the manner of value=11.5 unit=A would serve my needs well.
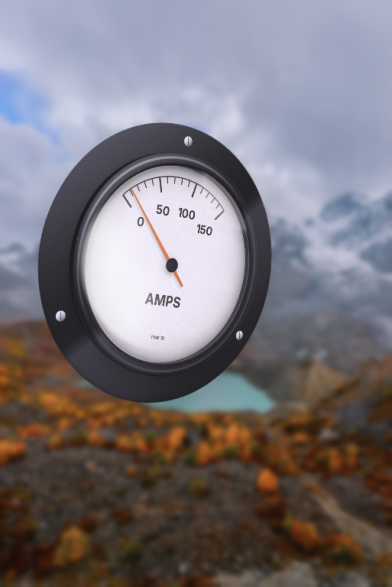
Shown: value=10 unit=A
